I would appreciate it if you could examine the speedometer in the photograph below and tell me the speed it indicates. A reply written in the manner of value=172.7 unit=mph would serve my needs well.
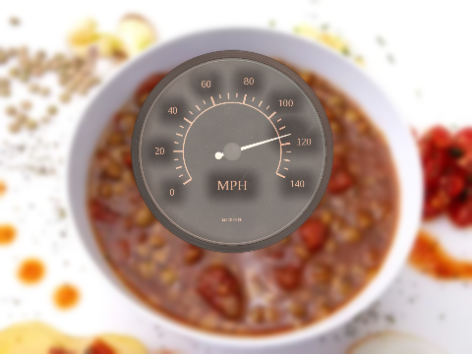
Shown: value=115 unit=mph
